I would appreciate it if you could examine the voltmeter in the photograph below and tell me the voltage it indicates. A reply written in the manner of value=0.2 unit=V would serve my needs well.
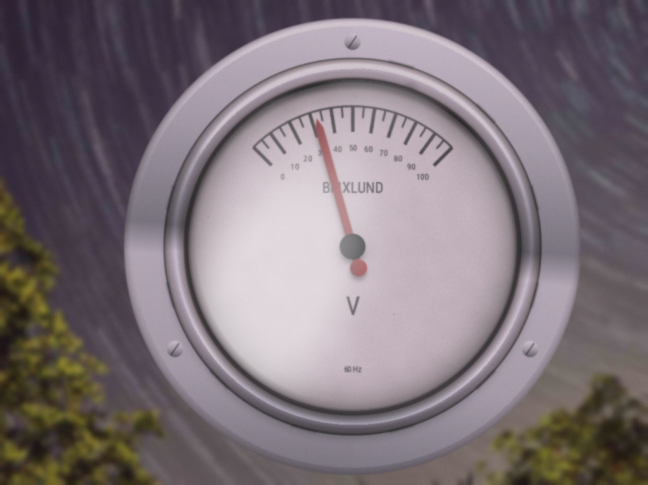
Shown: value=32.5 unit=V
